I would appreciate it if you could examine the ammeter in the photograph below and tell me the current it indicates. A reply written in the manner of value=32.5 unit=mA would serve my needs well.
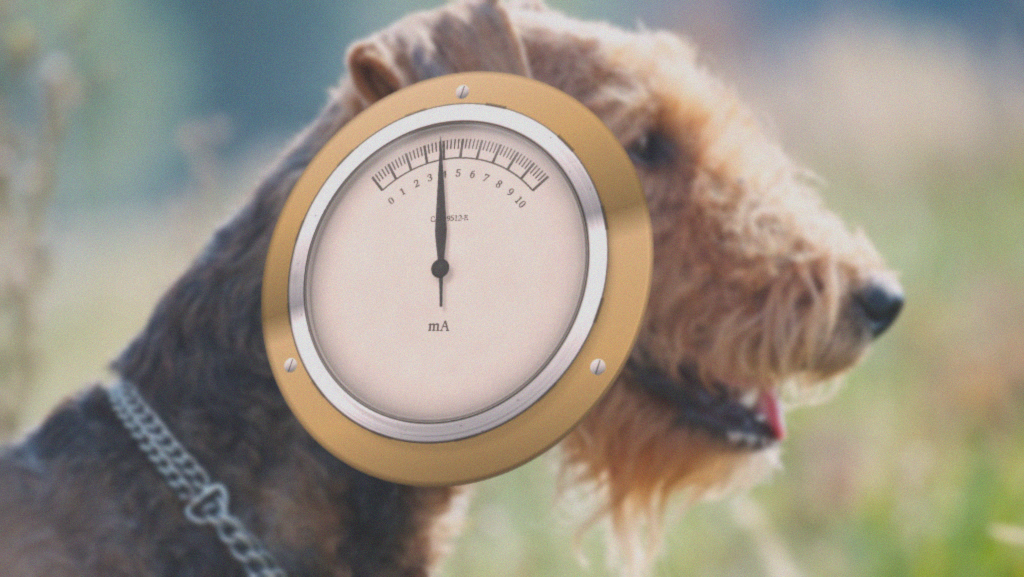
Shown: value=4 unit=mA
